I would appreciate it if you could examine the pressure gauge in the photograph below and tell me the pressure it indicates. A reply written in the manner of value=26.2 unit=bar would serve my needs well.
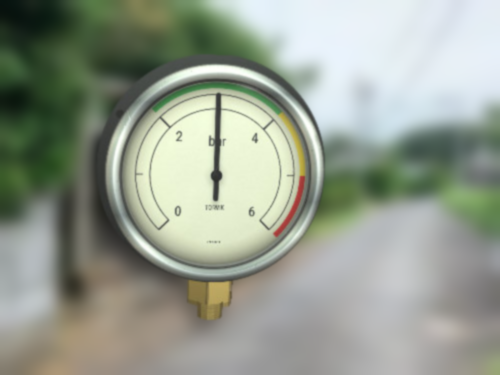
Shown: value=3 unit=bar
